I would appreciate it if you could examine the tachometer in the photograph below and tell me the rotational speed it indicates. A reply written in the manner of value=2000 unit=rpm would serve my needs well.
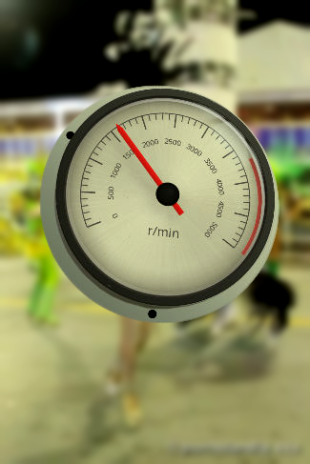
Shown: value=1600 unit=rpm
